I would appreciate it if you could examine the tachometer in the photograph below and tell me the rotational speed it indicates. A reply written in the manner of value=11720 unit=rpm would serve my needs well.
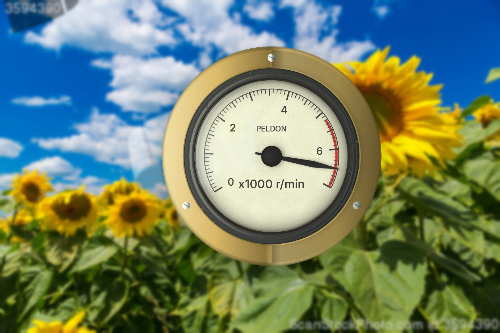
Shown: value=6500 unit=rpm
